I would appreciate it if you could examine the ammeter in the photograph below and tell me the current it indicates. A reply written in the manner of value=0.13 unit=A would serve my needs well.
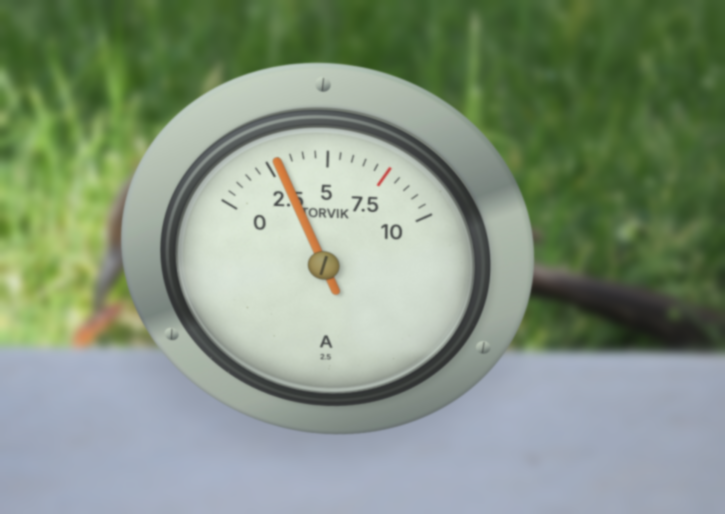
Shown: value=3 unit=A
